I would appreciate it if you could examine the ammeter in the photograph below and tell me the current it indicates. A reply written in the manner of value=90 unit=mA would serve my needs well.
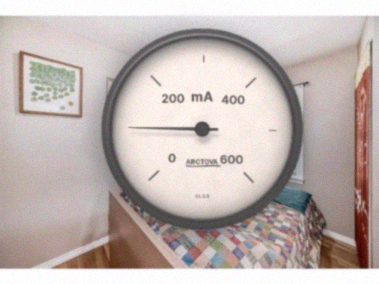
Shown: value=100 unit=mA
